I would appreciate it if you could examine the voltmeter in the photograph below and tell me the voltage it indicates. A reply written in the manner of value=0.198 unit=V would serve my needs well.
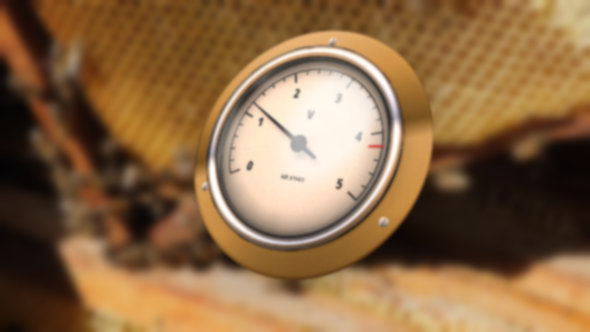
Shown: value=1.2 unit=V
